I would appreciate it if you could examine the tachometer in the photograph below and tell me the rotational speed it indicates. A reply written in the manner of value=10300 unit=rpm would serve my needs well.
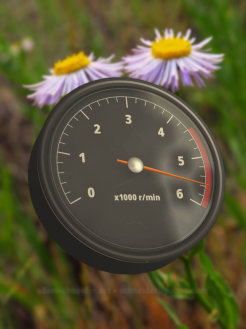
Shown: value=5600 unit=rpm
